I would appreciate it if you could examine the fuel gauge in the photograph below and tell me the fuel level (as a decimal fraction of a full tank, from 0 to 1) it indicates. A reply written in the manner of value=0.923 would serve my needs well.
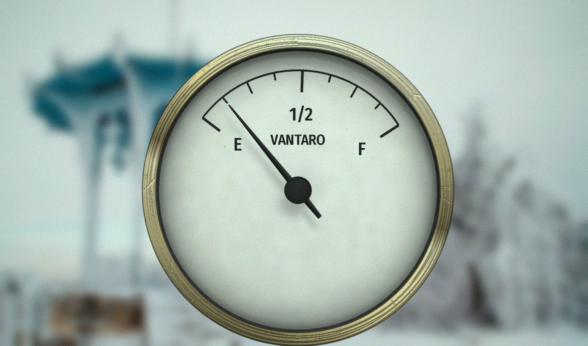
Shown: value=0.125
